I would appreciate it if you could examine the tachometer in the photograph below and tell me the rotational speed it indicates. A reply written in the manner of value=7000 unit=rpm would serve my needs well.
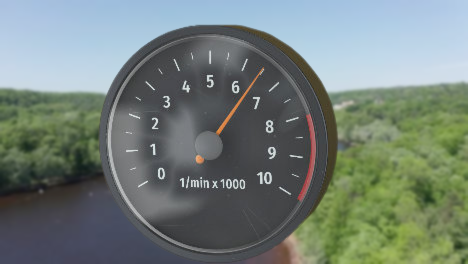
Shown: value=6500 unit=rpm
